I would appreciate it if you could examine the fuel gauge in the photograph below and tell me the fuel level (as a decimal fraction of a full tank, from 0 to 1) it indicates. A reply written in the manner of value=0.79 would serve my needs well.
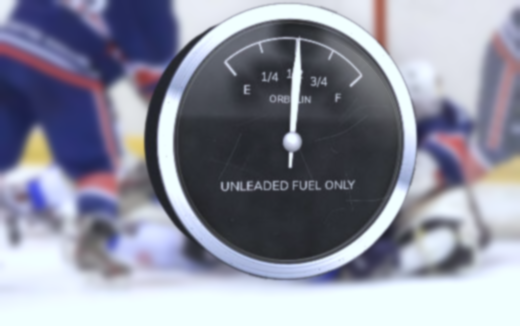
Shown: value=0.5
